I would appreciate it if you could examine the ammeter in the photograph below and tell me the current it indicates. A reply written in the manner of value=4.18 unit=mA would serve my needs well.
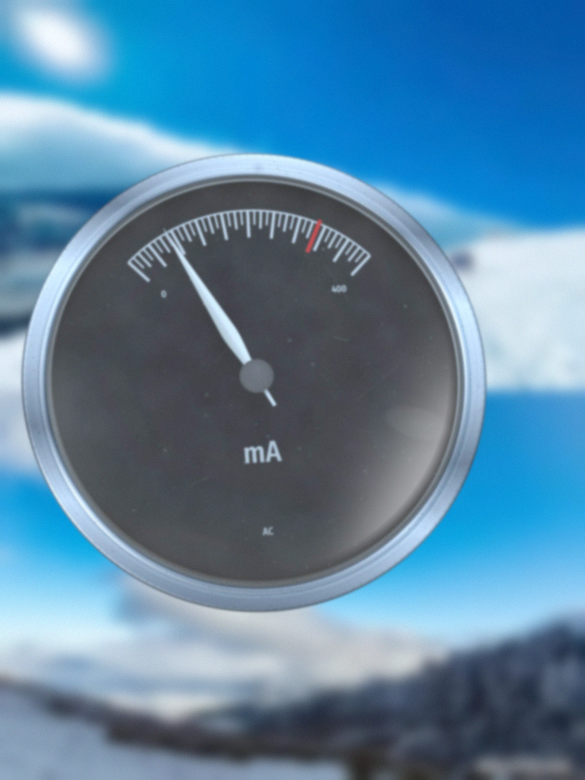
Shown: value=70 unit=mA
